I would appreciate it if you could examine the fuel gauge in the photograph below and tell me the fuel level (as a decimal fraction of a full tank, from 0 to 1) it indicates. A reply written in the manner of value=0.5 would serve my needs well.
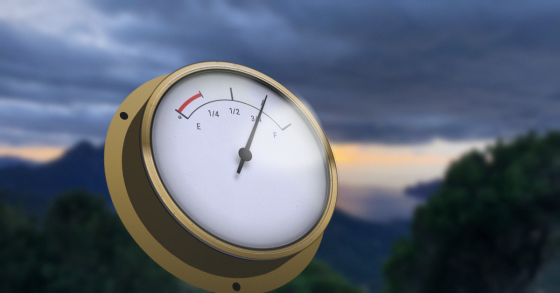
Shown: value=0.75
